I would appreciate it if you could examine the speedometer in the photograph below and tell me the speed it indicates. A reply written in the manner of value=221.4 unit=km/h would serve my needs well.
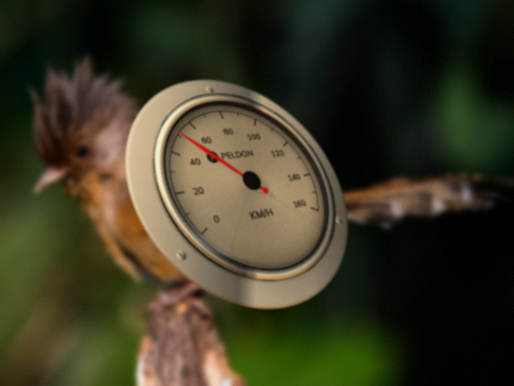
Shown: value=50 unit=km/h
